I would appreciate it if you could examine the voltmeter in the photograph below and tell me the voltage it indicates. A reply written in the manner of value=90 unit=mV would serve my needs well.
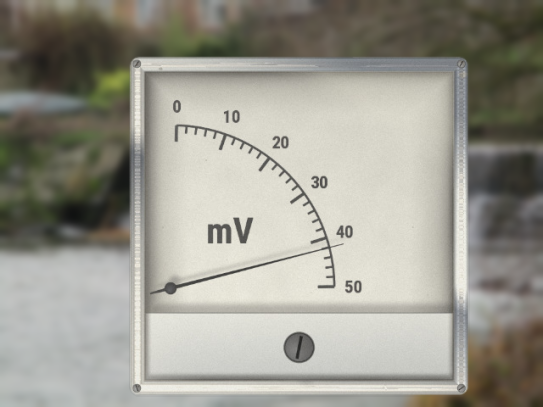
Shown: value=42 unit=mV
